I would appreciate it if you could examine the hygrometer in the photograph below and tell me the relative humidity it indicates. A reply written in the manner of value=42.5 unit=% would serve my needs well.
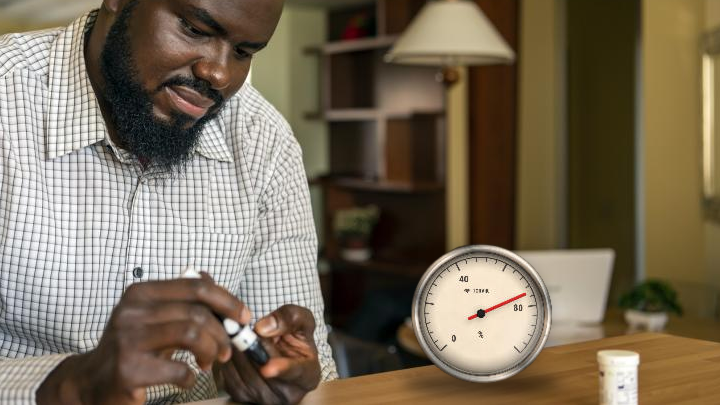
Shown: value=74 unit=%
